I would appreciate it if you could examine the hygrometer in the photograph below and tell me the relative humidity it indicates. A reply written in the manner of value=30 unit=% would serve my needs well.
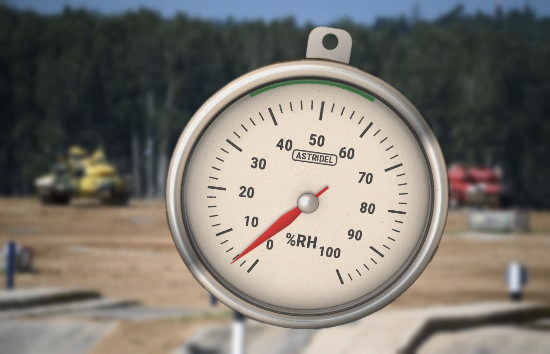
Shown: value=4 unit=%
